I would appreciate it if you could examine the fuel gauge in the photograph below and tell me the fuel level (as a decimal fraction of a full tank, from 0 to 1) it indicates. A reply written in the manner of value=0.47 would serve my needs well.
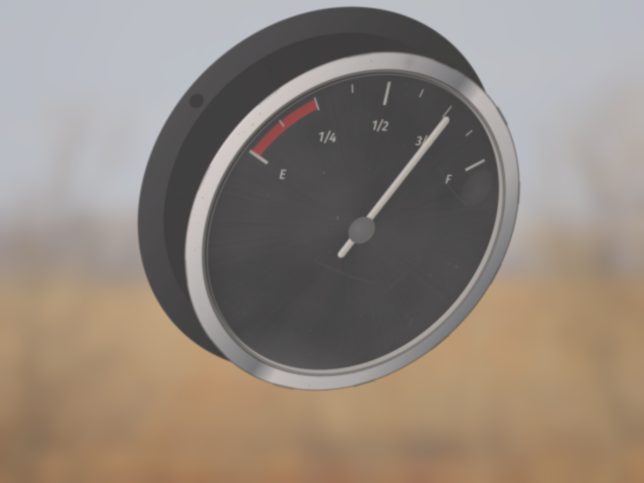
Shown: value=0.75
